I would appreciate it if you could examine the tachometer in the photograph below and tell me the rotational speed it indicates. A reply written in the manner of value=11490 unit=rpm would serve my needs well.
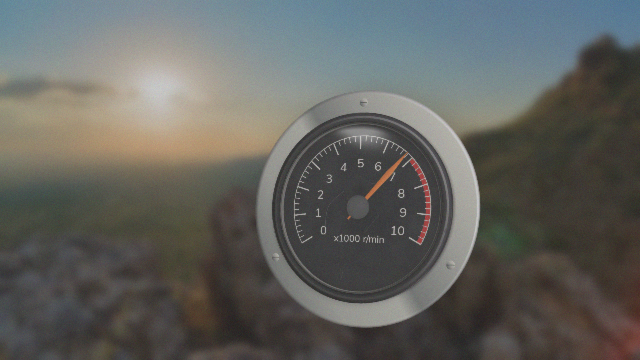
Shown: value=6800 unit=rpm
